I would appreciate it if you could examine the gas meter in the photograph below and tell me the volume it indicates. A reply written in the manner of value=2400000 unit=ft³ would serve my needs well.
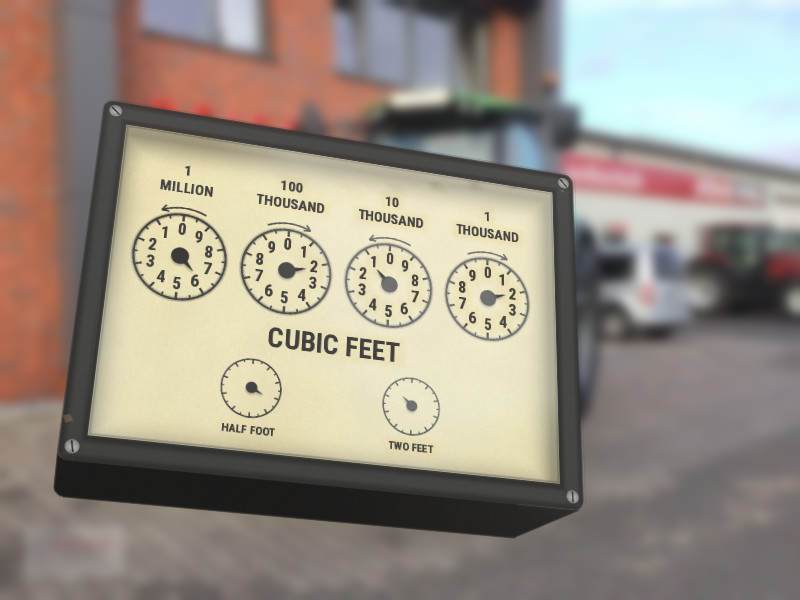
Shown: value=621200 unit=ft³
